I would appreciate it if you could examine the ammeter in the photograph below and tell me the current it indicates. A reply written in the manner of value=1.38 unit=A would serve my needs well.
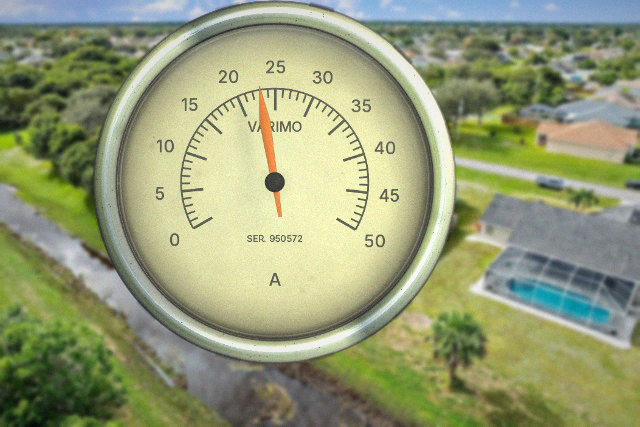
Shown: value=23 unit=A
